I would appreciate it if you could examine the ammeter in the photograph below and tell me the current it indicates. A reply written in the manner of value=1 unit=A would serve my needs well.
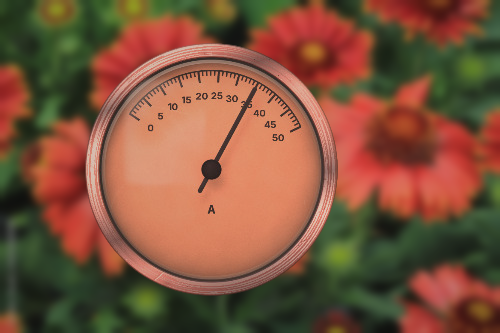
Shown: value=35 unit=A
